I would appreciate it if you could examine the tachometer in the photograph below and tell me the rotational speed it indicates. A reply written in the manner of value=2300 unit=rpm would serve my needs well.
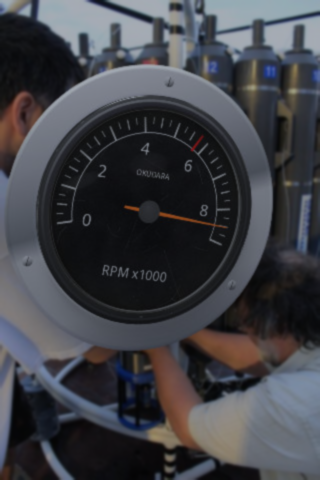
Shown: value=8500 unit=rpm
